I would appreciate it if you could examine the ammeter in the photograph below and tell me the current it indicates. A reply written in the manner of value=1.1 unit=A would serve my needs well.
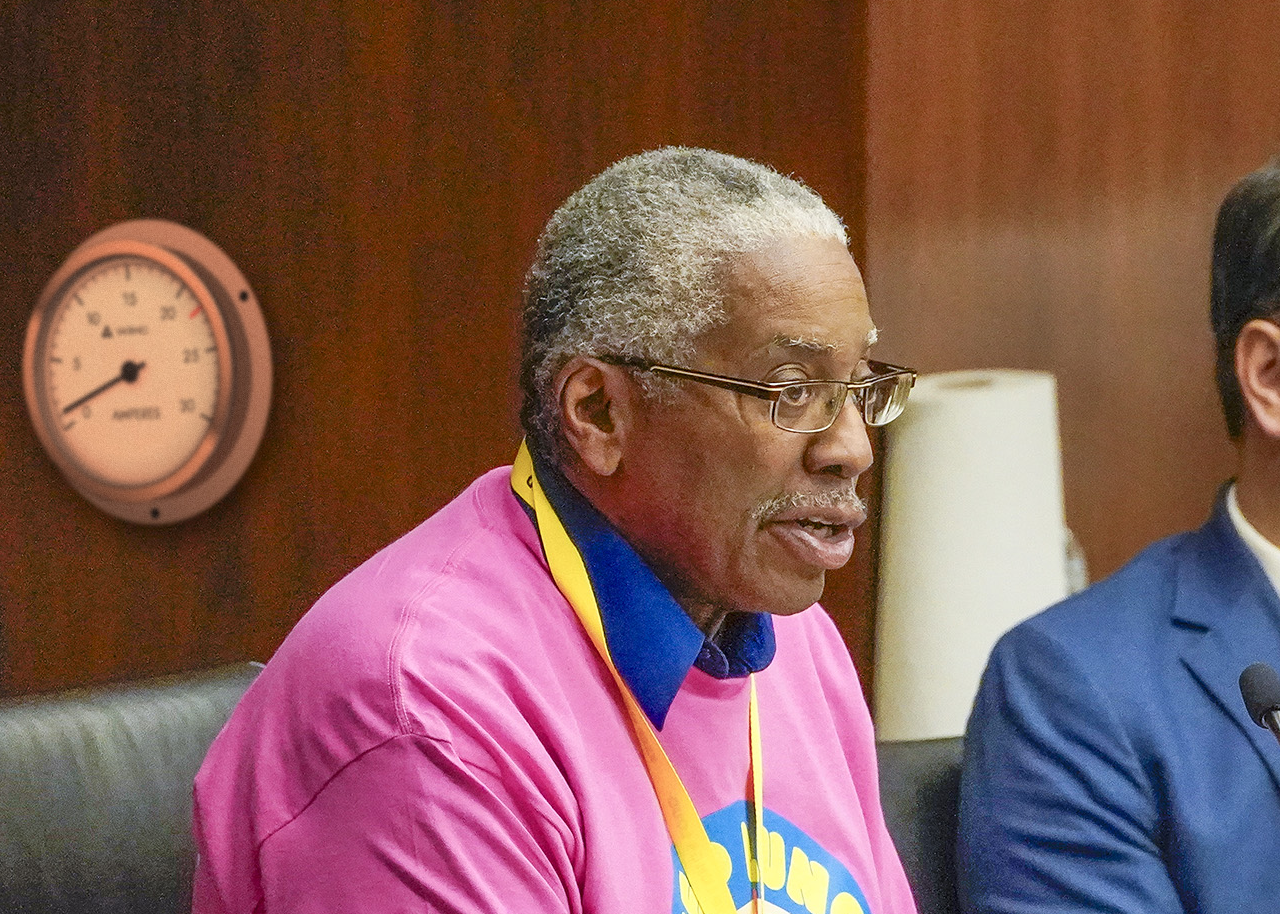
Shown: value=1 unit=A
